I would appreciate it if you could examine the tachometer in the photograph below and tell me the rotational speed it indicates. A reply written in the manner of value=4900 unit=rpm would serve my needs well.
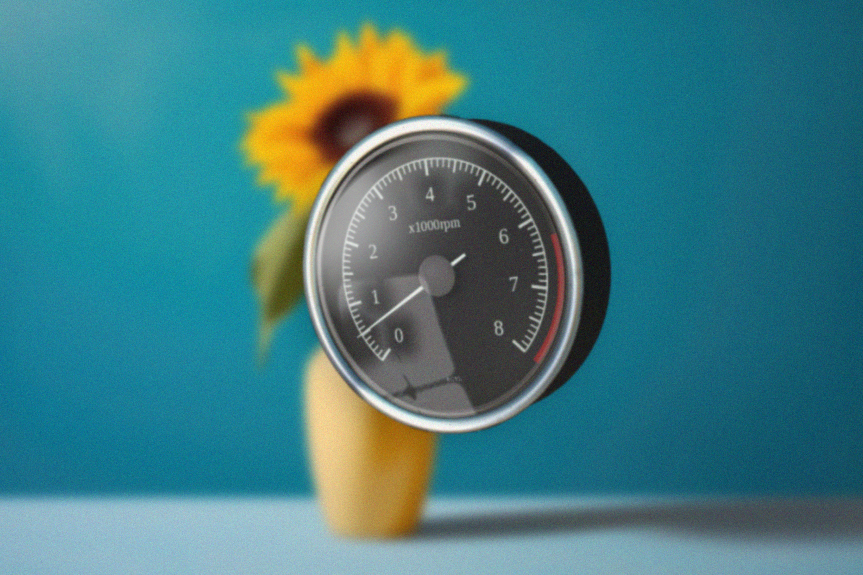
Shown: value=500 unit=rpm
